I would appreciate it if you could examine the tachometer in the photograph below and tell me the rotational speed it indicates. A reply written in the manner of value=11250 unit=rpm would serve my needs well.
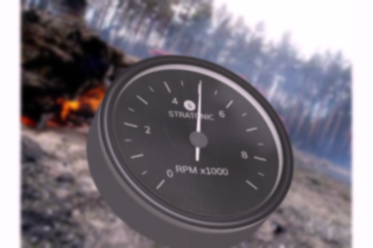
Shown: value=5000 unit=rpm
